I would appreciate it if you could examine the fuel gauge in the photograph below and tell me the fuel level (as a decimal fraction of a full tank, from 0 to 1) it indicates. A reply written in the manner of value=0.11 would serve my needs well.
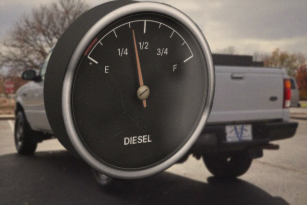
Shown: value=0.375
